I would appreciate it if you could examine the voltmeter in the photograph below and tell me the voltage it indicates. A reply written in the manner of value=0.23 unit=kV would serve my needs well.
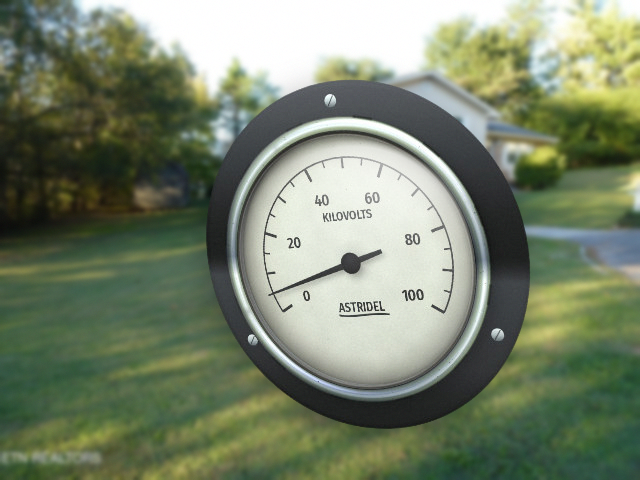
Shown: value=5 unit=kV
